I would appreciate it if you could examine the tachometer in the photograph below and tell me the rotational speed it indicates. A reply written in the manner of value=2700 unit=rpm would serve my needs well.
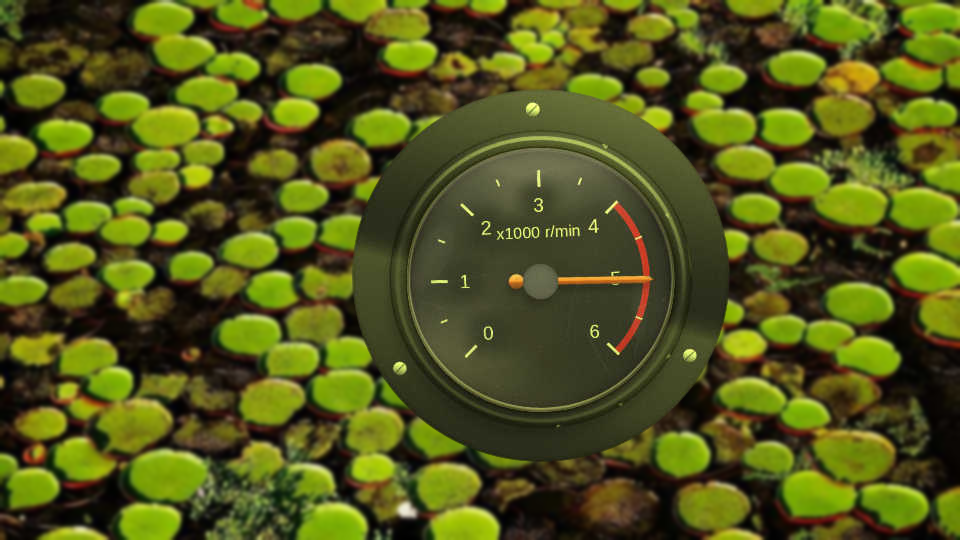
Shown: value=5000 unit=rpm
